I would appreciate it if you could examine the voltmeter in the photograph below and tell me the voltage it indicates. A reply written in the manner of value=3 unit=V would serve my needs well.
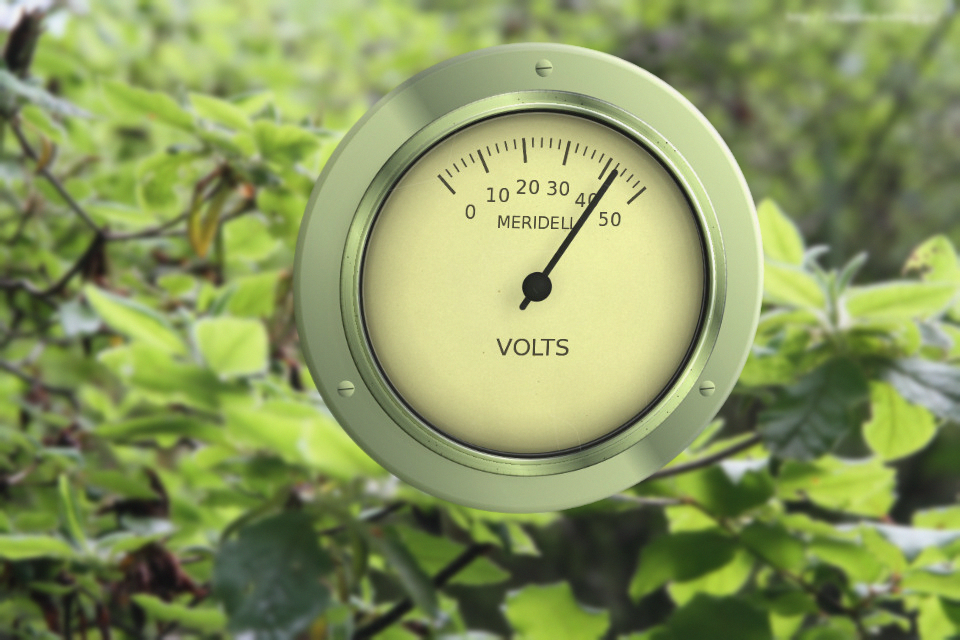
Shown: value=42 unit=V
